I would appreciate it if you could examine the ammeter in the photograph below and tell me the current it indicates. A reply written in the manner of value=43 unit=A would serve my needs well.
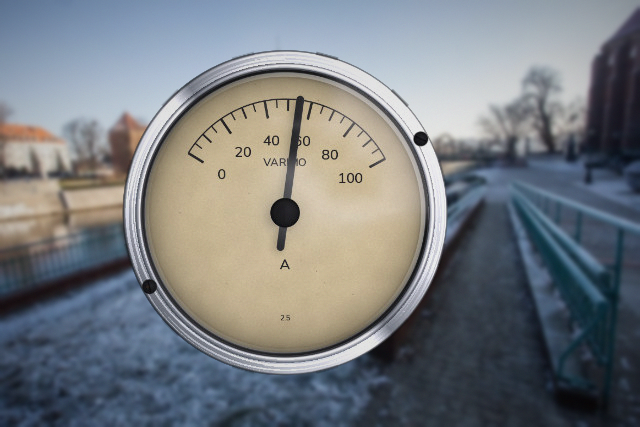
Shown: value=55 unit=A
